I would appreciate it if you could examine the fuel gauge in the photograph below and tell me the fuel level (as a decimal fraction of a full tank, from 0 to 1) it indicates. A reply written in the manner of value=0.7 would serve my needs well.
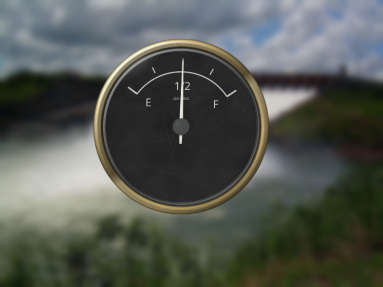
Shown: value=0.5
